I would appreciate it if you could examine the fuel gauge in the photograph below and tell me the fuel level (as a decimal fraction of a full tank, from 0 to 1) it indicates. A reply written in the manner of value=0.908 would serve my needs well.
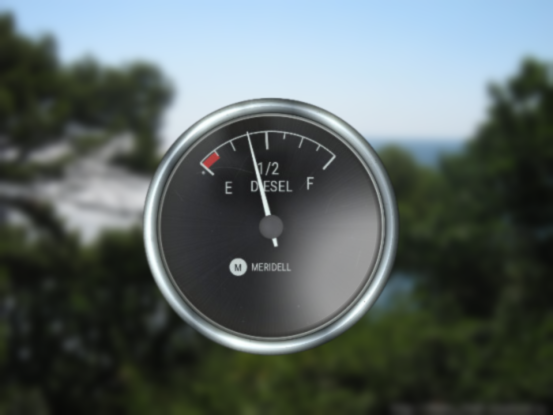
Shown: value=0.375
